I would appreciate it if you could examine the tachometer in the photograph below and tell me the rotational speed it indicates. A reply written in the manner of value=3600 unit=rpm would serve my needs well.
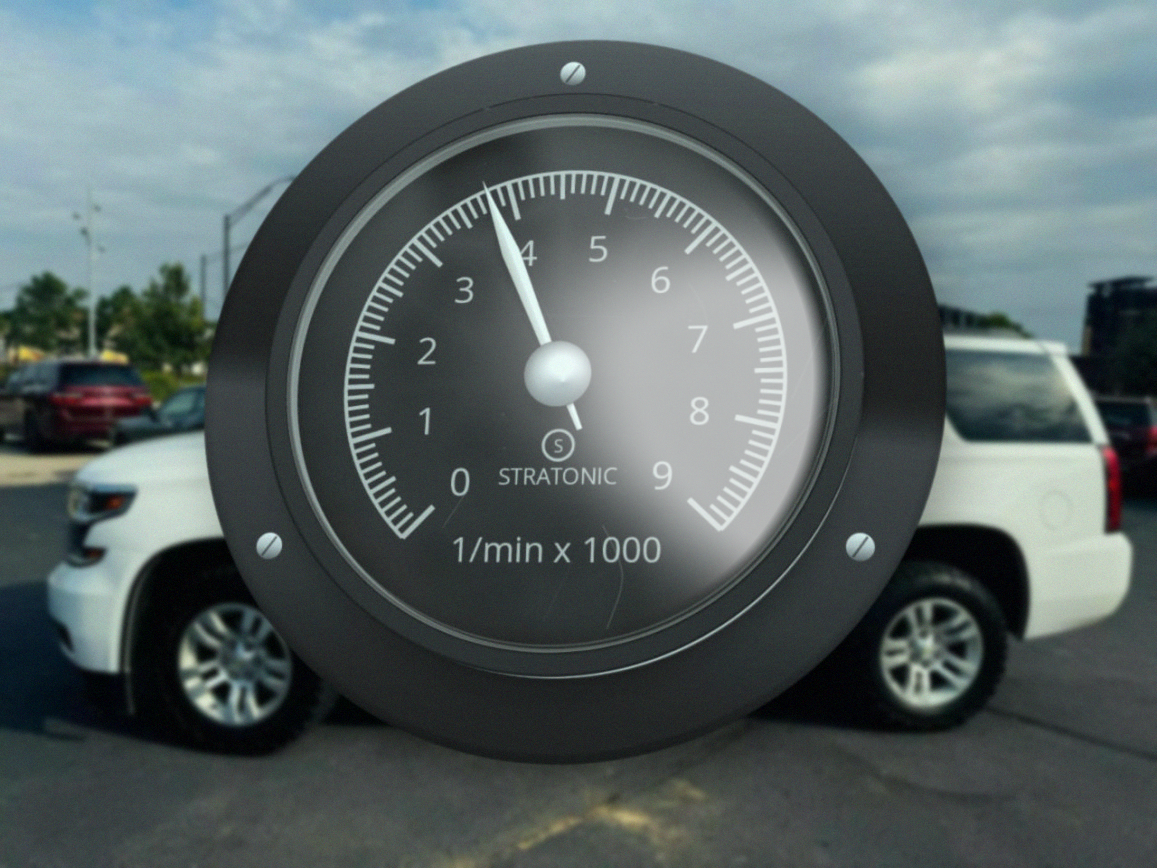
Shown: value=3800 unit=rpm
